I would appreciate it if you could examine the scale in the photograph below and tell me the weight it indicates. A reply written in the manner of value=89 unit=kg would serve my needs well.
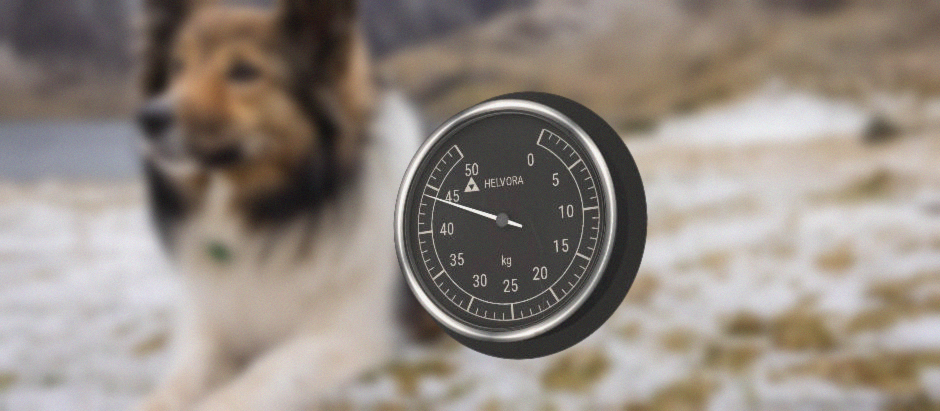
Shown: value=44 unit=kg
